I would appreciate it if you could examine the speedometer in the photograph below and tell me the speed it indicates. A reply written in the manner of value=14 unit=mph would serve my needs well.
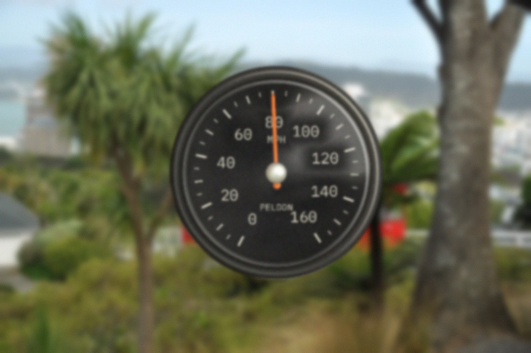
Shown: value=80 unit=mph
